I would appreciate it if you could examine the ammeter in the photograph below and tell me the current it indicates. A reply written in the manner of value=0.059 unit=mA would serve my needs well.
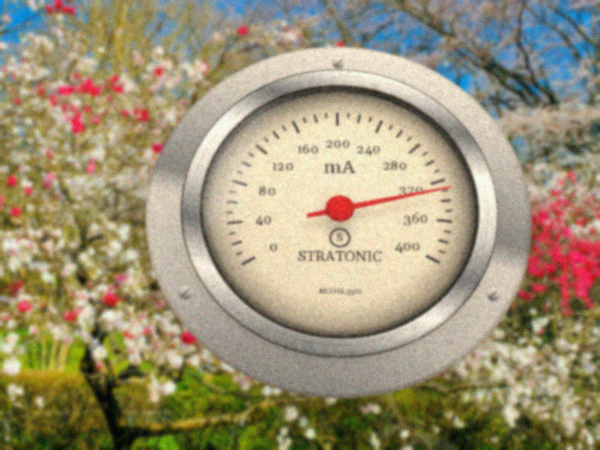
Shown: value=330 unit=mA
